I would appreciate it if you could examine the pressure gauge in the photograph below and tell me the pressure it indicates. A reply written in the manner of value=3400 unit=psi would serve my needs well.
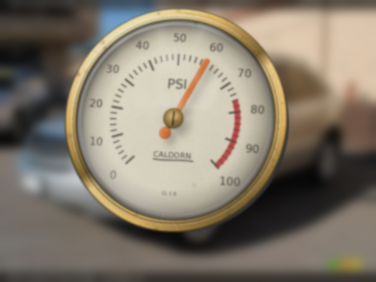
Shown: value=60 unit=psi
